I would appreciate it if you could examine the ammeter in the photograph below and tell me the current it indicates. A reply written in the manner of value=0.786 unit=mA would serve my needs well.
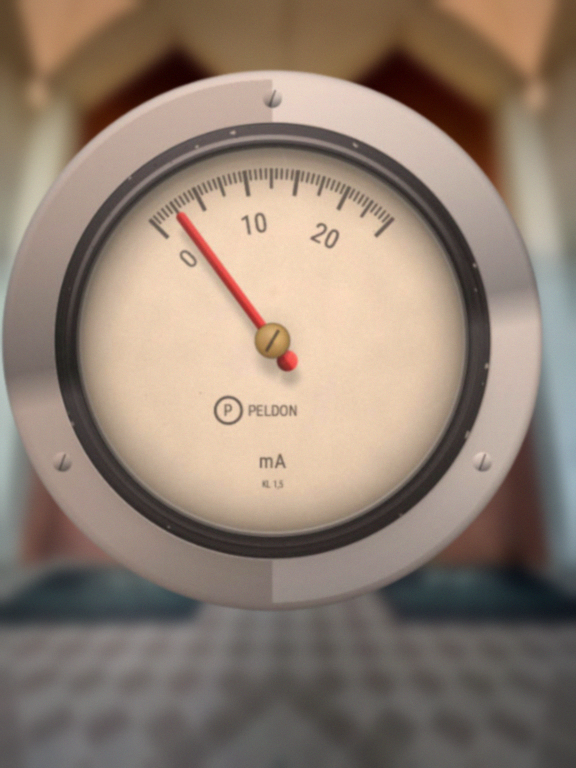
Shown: value=2.5 unit=mA
